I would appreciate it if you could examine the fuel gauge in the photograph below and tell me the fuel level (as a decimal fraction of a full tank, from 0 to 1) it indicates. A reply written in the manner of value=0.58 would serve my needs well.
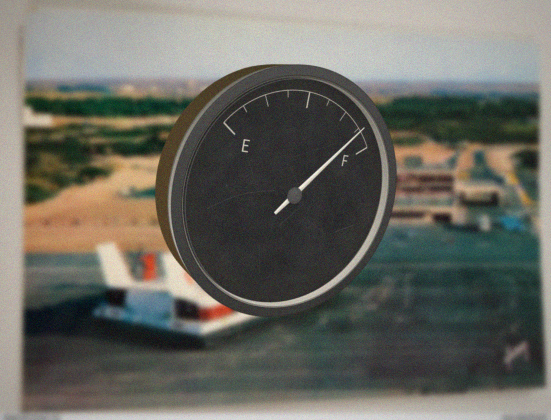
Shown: value=0.875
